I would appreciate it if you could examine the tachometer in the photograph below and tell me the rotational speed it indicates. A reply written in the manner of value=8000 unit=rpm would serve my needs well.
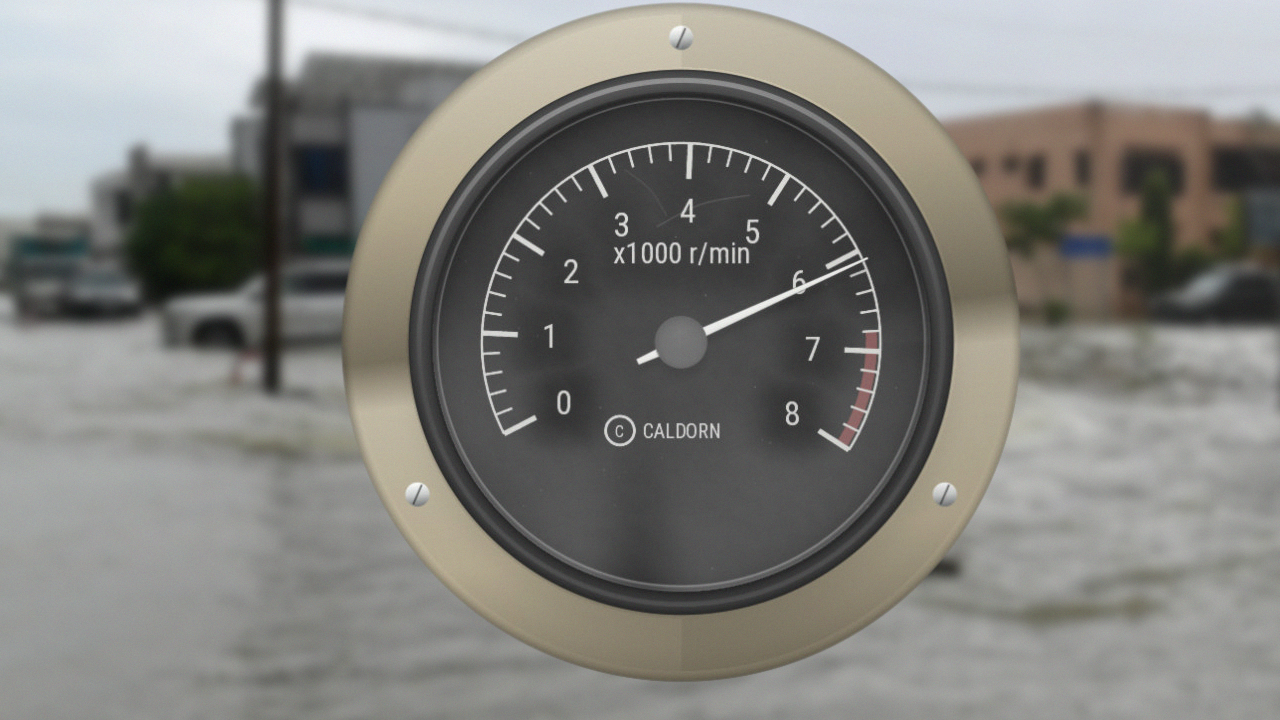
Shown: value=6100 unit=rpm
